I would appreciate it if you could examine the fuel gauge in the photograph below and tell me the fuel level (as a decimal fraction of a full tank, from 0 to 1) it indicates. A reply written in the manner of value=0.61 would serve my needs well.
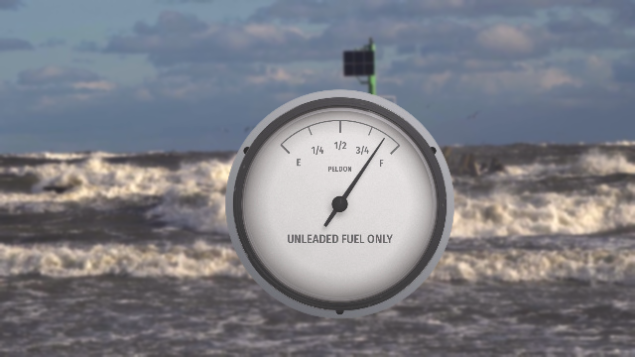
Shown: value=0.875
